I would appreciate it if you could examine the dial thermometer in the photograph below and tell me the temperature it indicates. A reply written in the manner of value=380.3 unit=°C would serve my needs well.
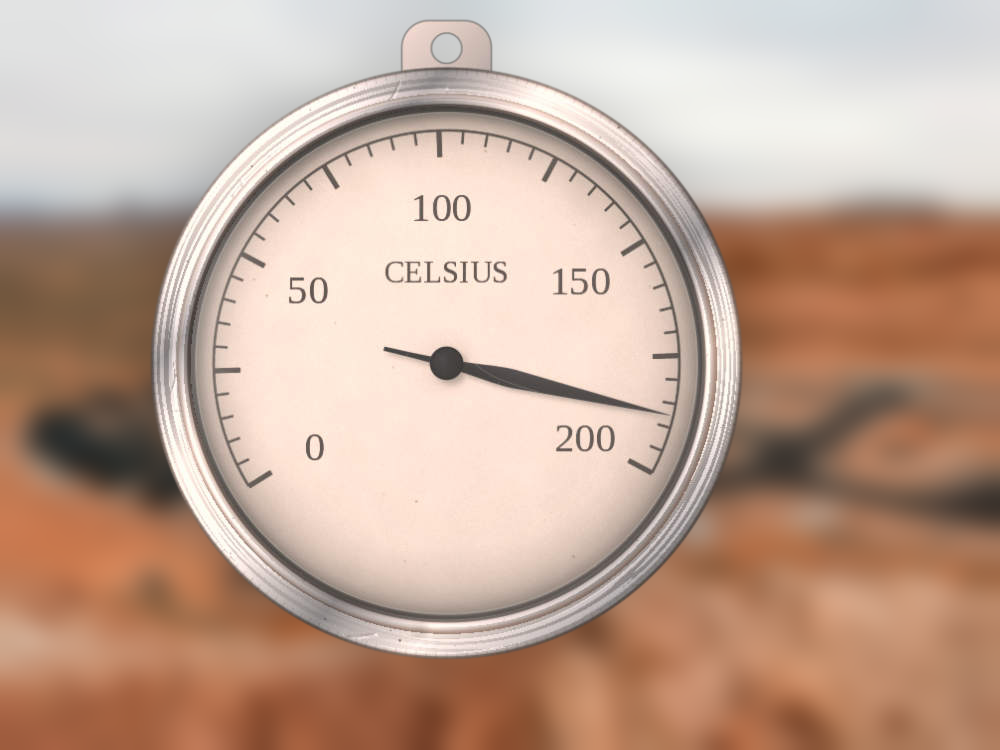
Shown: value=187.5 unit=°C
